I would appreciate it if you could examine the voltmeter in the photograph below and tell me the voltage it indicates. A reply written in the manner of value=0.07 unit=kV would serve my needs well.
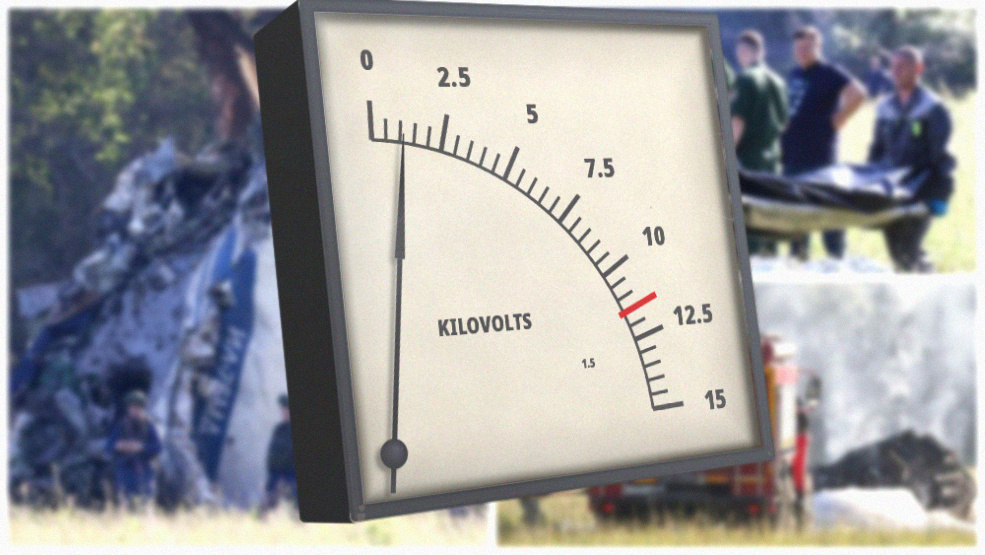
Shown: value=1 unit=kV
